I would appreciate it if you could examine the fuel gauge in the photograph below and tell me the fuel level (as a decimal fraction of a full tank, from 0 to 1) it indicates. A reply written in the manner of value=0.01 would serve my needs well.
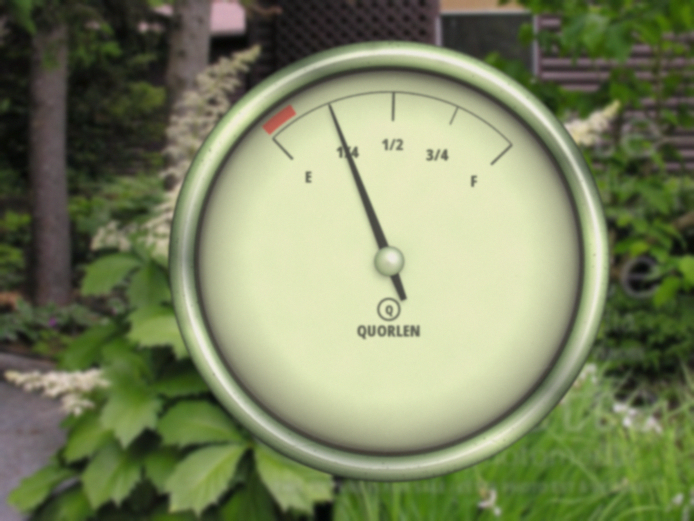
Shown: value=0.25
